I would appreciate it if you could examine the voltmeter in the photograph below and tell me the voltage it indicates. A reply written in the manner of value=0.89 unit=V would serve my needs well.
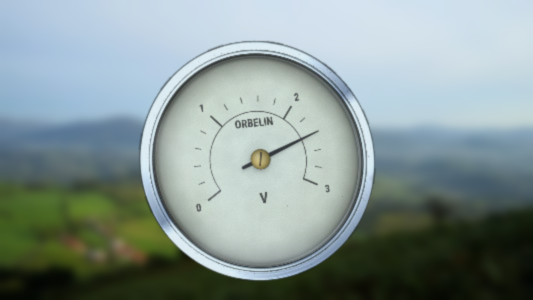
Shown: value=2.4 unit=V
